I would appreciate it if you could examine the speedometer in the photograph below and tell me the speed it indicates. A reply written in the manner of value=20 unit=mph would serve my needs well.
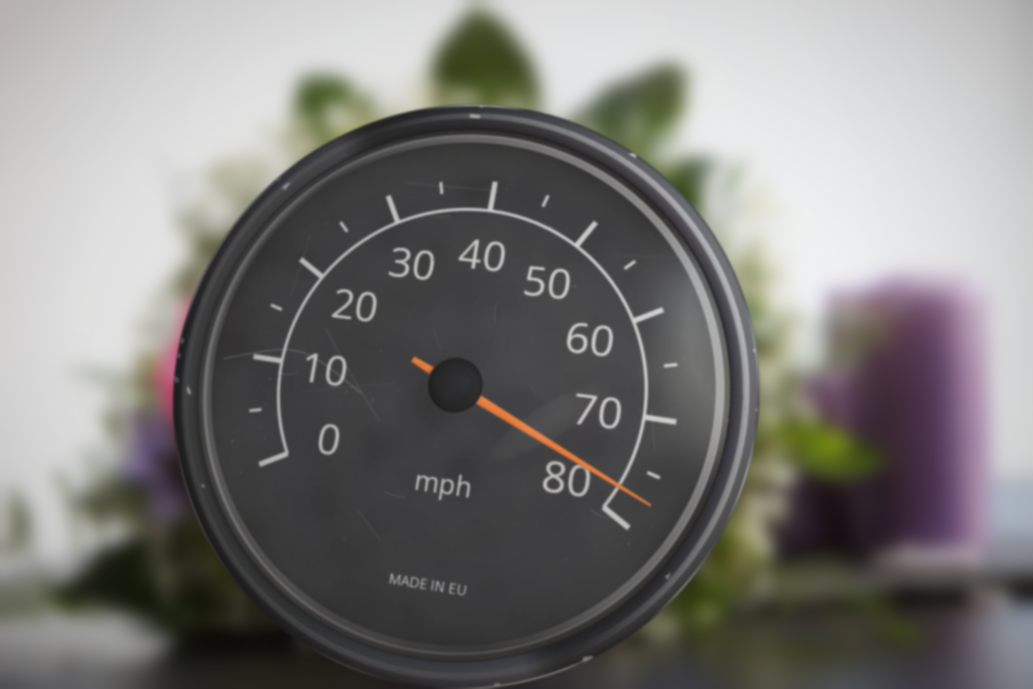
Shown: value=77.5 unit=mph
